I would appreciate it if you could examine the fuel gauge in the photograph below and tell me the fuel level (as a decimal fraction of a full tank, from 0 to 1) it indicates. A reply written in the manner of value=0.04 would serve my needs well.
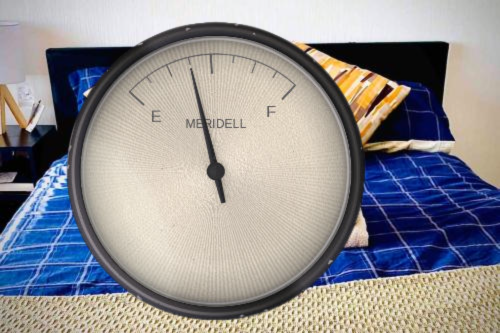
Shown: value=0.375
